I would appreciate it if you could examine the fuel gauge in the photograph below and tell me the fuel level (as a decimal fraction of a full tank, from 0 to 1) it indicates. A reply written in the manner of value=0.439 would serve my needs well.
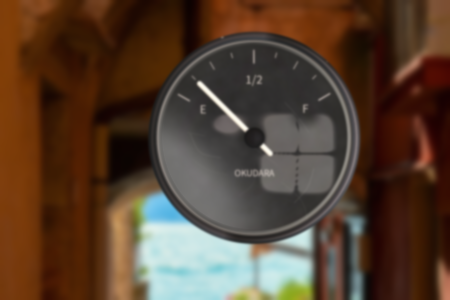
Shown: value=0.125
